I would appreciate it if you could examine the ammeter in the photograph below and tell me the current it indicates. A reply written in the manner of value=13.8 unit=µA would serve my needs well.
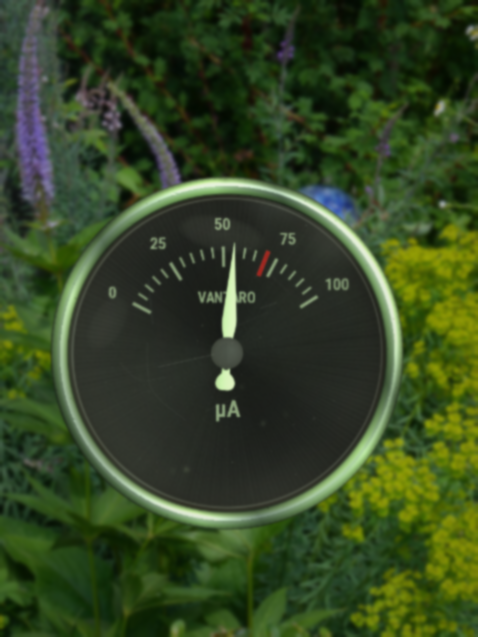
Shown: value=55 unit=µA
